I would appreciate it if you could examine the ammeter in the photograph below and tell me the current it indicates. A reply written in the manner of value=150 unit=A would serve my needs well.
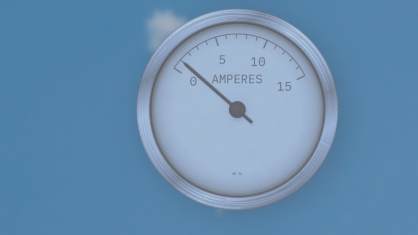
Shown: value=1 unit=A
